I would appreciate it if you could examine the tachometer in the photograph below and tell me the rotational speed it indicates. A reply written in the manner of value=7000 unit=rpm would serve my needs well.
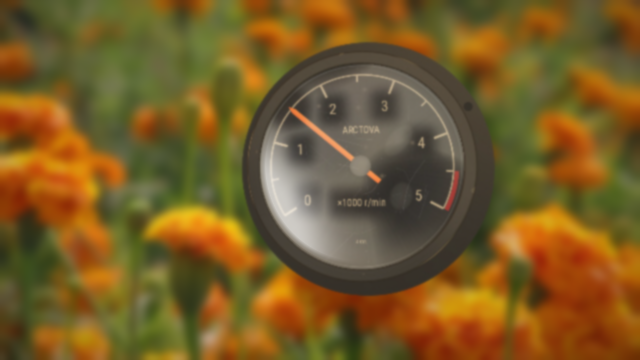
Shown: value=1500 unit=rpm
